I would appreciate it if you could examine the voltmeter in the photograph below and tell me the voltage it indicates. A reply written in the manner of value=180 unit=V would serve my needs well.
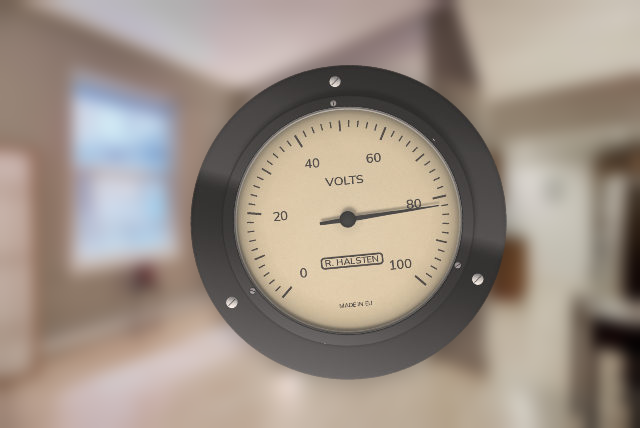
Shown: value=82 unit=V
